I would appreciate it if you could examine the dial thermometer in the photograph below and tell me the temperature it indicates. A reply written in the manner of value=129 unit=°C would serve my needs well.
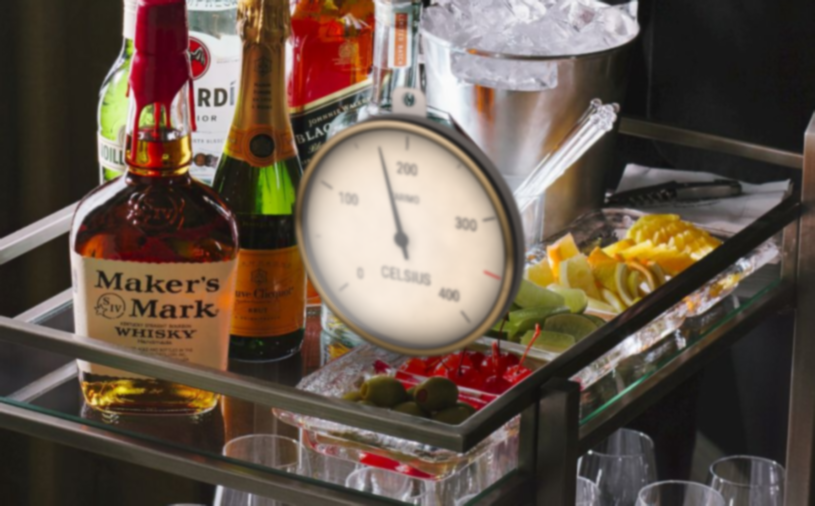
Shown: value=175 unit=°C
